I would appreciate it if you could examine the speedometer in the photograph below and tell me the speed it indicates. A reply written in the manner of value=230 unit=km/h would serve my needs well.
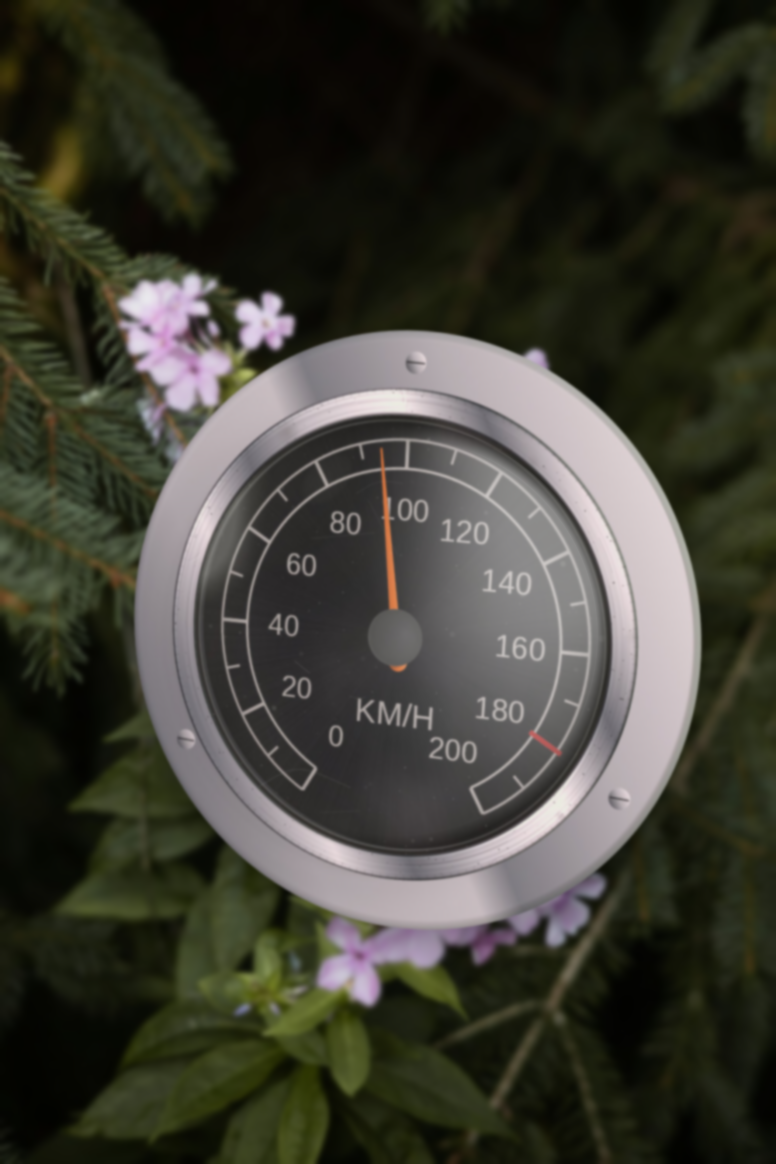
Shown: value=95 unit=km/h
